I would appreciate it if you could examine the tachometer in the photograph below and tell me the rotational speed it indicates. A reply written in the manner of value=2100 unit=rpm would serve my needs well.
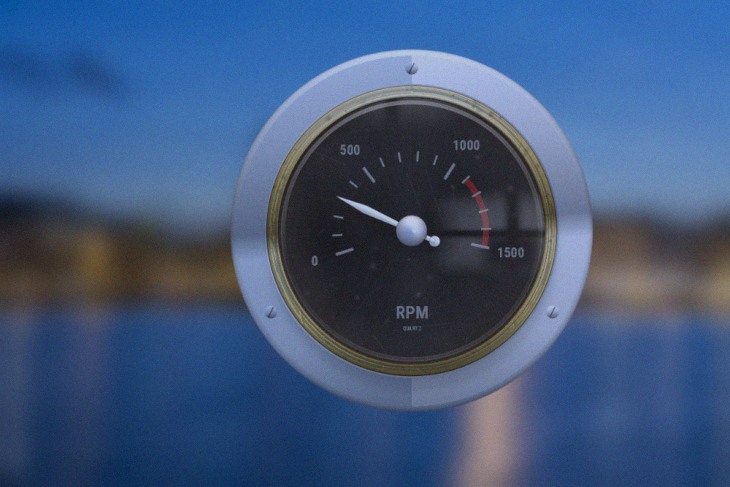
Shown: value=300 unit=rpm
